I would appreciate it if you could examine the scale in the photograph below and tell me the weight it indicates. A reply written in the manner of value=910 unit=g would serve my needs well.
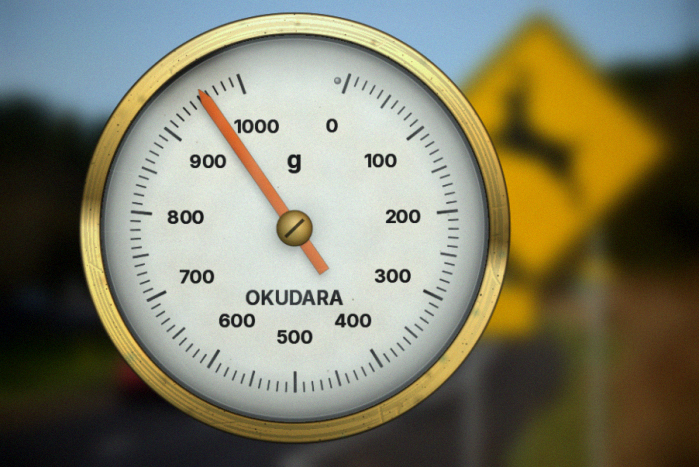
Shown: value=955 unit=g
